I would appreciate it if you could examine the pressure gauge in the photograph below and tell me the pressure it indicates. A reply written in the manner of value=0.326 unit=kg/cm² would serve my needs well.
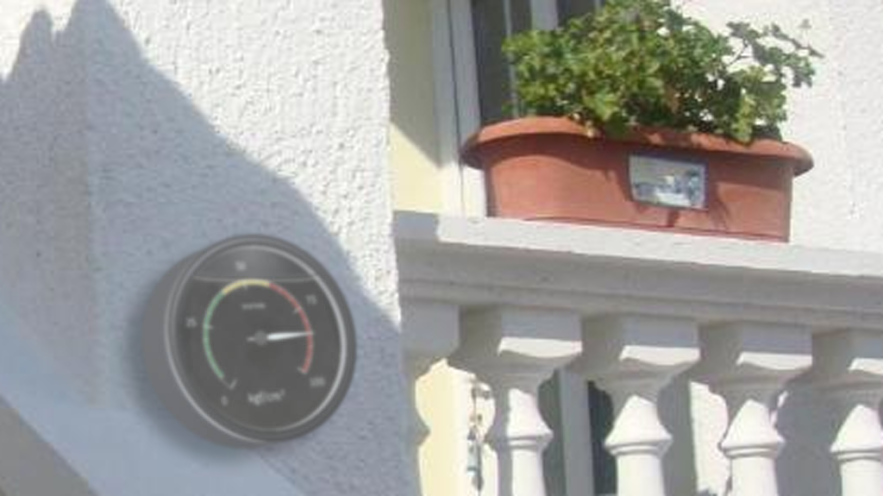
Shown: value=85 unit=kg/cm²
